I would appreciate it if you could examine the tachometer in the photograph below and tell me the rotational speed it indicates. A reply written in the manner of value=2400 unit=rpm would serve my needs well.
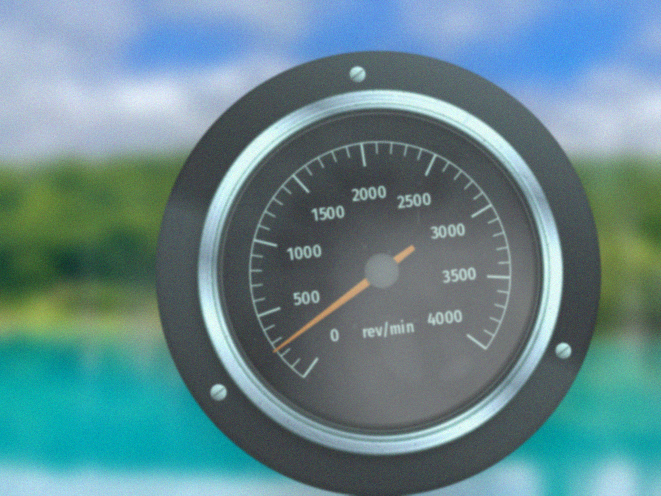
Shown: value=250 unit=rpm
